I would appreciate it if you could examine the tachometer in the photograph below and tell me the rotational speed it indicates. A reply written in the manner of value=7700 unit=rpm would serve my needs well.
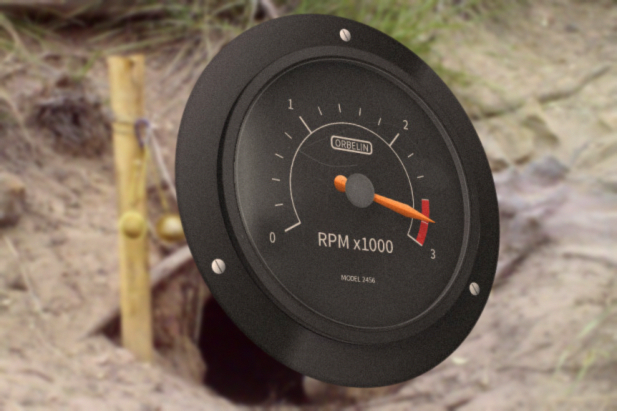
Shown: value=2800 unit=rpm
